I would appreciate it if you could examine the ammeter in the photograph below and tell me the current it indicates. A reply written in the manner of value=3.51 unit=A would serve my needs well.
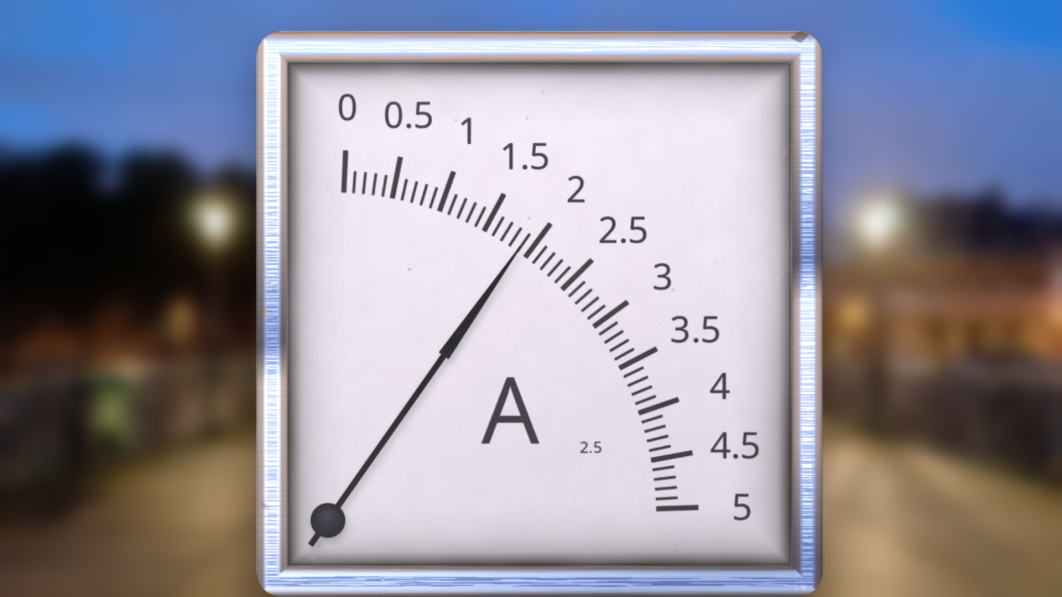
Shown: value=1.9 unit=A
